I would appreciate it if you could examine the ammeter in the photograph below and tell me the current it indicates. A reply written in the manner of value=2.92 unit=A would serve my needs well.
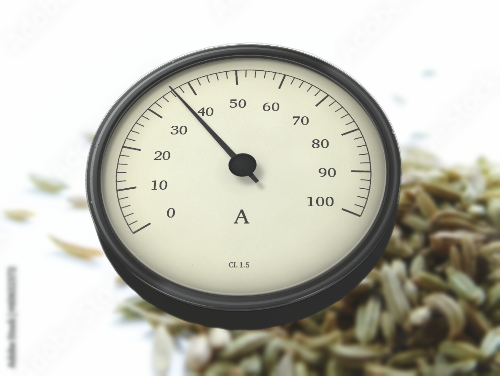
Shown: value=36 unit=A
